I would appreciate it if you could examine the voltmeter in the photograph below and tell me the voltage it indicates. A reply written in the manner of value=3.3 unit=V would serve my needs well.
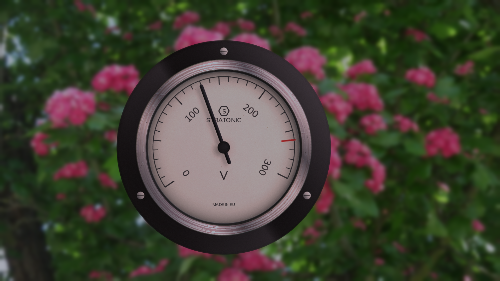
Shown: value=130 unit=V
